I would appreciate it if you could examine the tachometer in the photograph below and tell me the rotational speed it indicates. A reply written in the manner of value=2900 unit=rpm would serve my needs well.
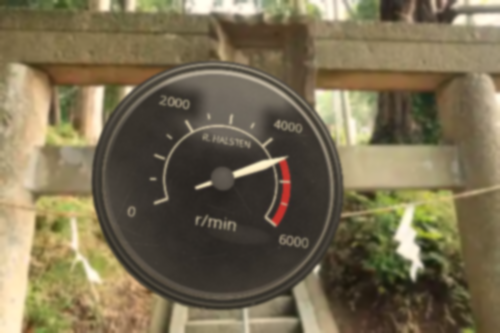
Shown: value=4500 unit=rpm
